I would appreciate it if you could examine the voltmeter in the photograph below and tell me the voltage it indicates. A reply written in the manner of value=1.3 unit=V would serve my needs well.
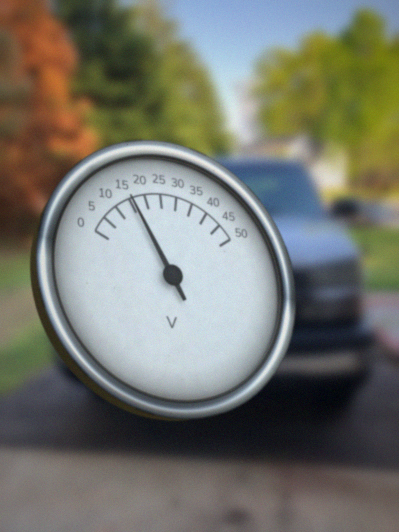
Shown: value=15 unit=V
